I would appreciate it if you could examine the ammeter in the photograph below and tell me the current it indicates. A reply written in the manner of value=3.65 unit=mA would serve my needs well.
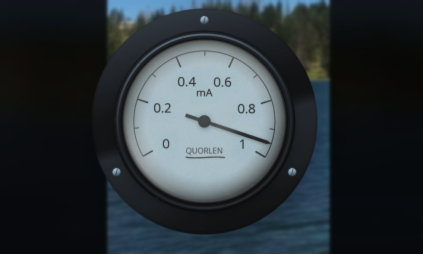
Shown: value=0.95 unit=mA
